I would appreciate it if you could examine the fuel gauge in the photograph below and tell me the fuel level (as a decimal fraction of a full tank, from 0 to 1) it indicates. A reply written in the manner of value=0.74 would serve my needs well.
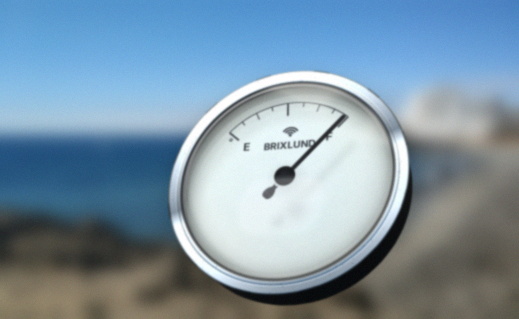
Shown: value=1
